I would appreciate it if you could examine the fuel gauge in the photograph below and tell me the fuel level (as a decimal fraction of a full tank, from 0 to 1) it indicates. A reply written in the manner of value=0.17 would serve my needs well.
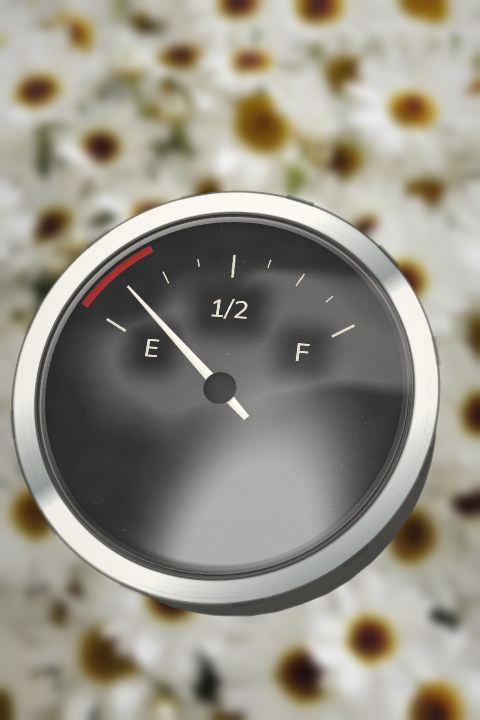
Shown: value=0.125
